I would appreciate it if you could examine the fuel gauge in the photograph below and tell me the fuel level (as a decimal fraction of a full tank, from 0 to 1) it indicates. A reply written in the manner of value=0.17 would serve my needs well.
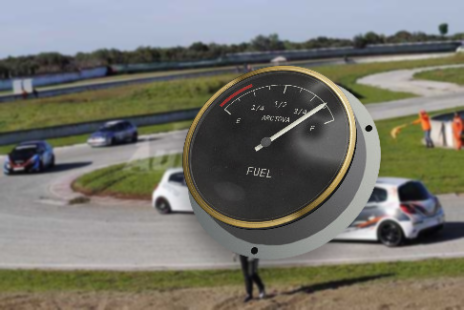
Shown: value=0.875
